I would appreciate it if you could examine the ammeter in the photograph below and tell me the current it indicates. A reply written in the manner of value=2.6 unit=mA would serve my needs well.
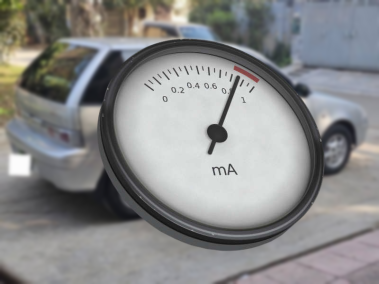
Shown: value=0.85 unit=mA
